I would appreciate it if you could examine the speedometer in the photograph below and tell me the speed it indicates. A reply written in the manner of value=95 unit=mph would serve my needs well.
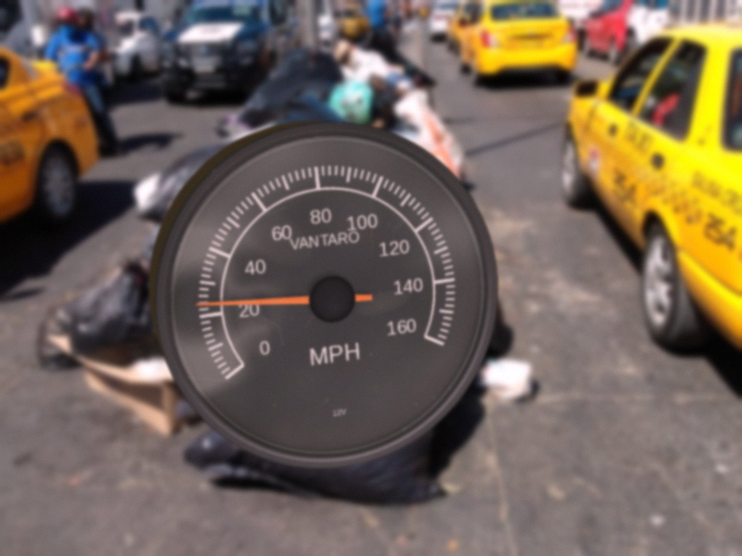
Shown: value=24 unit=mph
